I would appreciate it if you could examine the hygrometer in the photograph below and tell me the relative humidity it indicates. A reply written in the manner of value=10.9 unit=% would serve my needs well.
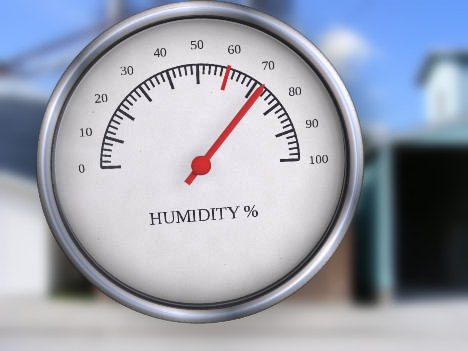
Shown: value=72 unit=%
